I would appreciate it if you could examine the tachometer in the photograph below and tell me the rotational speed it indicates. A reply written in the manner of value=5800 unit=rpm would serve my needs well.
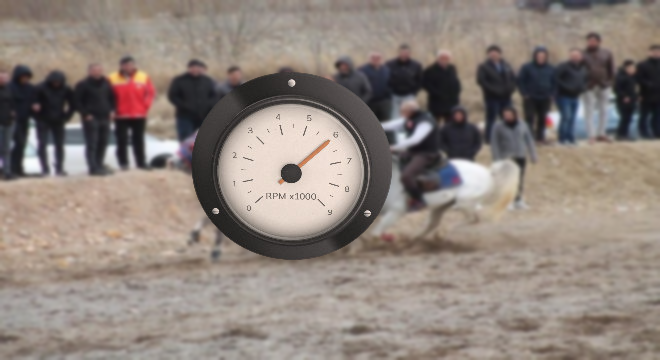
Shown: value=6000 unit=rpm
